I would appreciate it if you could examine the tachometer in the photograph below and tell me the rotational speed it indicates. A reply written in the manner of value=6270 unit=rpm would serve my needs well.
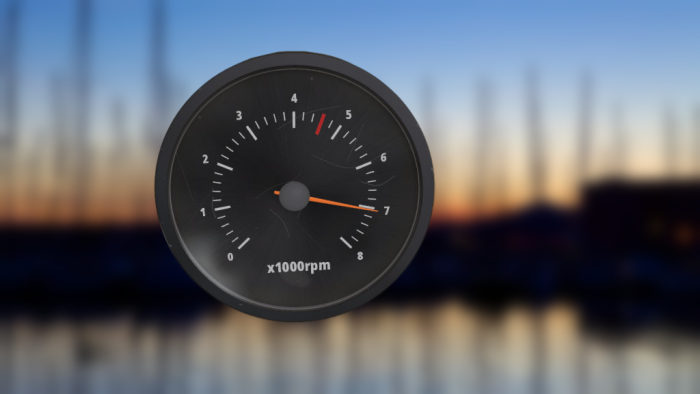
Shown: value=7000 unit=rpm
